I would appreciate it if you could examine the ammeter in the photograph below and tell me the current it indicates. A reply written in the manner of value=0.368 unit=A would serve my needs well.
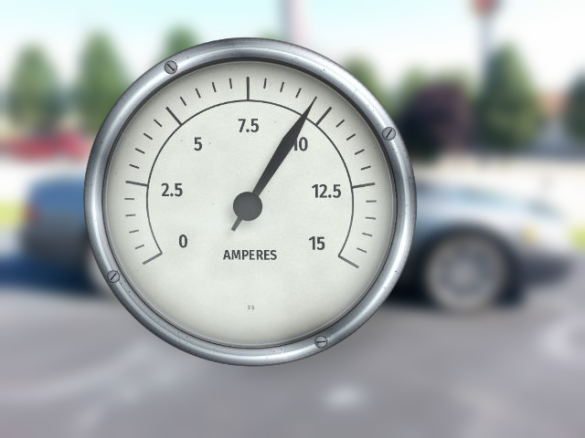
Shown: value=9.5 unit=A
